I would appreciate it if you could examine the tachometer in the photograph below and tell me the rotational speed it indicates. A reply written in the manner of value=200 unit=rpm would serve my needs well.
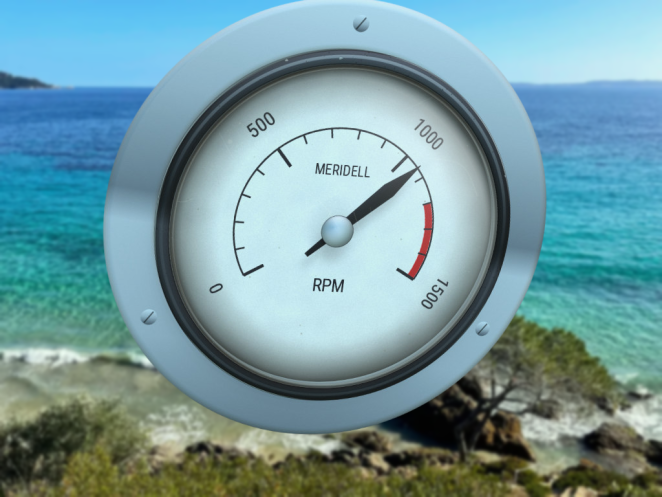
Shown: value=1050 unit=rpm
